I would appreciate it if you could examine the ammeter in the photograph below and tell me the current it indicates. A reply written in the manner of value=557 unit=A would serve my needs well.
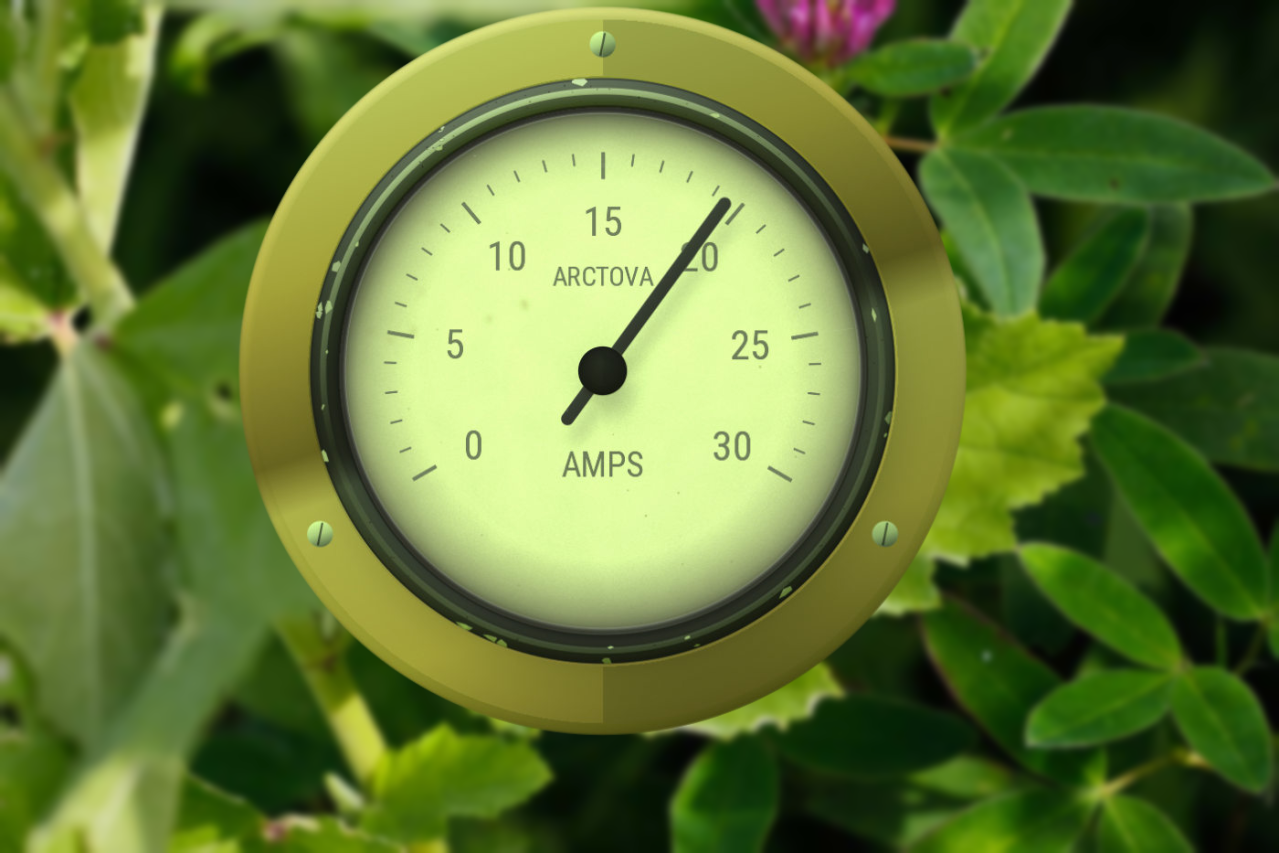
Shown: value=19.5 unit=A
